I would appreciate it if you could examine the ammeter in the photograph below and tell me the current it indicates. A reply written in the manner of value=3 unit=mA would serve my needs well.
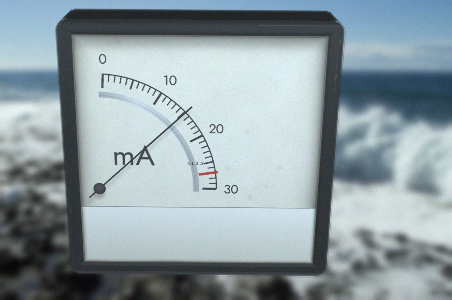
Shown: value=15 unit=mA
